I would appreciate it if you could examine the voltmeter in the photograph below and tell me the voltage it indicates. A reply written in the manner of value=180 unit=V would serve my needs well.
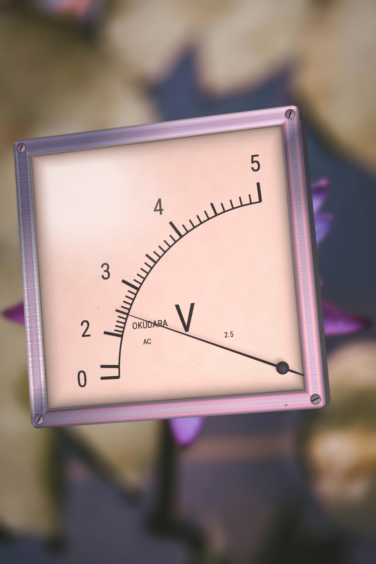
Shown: value=2.5 unit=V
